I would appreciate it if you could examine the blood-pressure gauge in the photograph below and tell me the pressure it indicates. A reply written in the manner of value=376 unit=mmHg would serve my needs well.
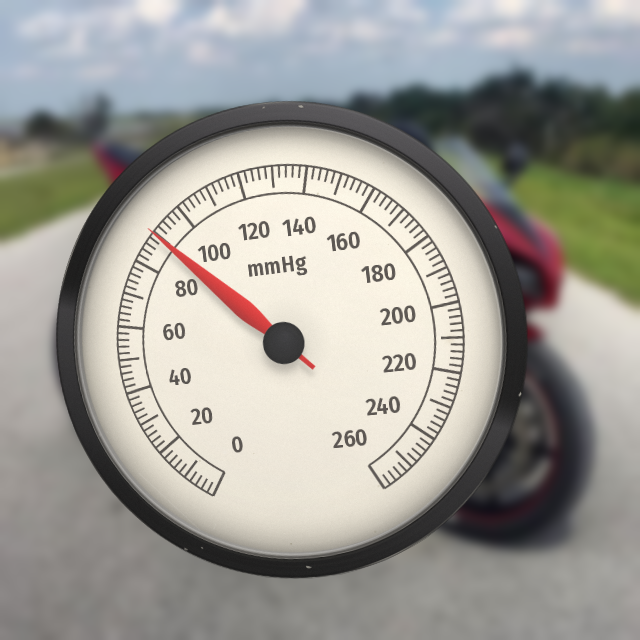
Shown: value=90 unit=mmHg
